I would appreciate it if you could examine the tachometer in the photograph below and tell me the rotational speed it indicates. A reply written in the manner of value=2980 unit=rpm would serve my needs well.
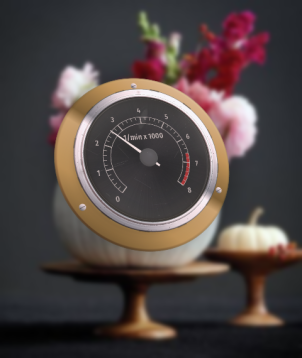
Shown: value=2600 unit=rpm
